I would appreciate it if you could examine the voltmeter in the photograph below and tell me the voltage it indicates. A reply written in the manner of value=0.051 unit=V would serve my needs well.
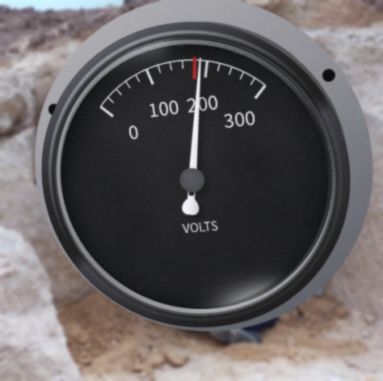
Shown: value=190 unit=V
